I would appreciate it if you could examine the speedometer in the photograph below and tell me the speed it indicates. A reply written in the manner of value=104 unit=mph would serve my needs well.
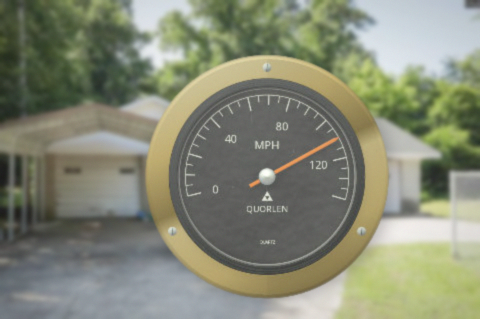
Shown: value=110 unit=mph
